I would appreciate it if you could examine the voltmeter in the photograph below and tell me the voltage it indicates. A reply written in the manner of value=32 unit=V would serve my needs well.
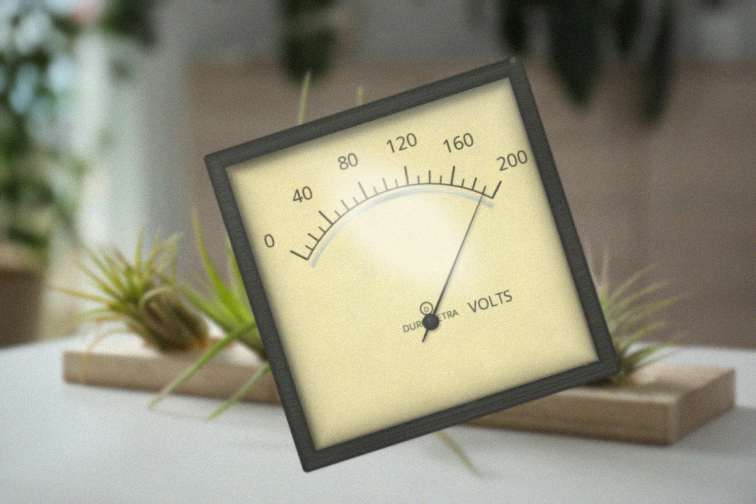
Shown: value=190 unit=V
